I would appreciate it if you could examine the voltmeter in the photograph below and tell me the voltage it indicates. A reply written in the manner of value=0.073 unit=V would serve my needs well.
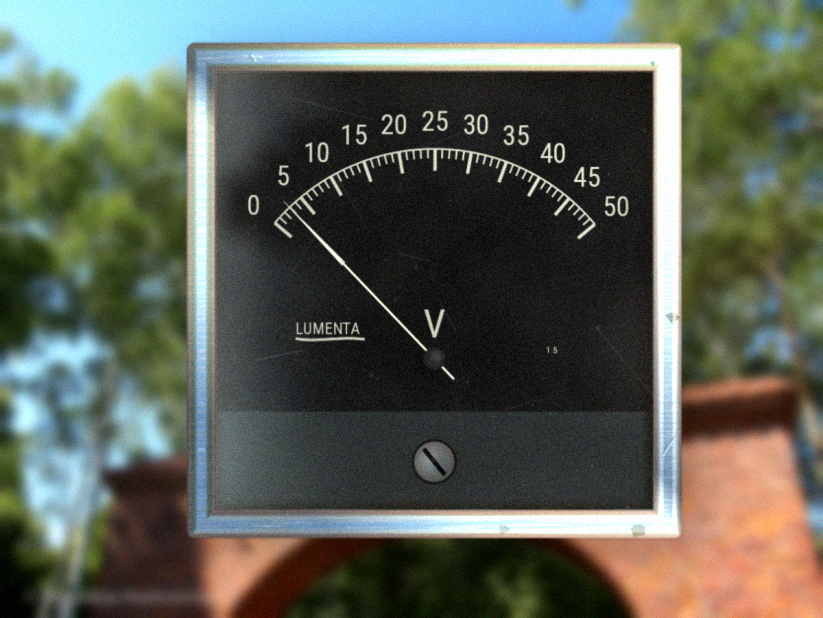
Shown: value=3 unit=V
